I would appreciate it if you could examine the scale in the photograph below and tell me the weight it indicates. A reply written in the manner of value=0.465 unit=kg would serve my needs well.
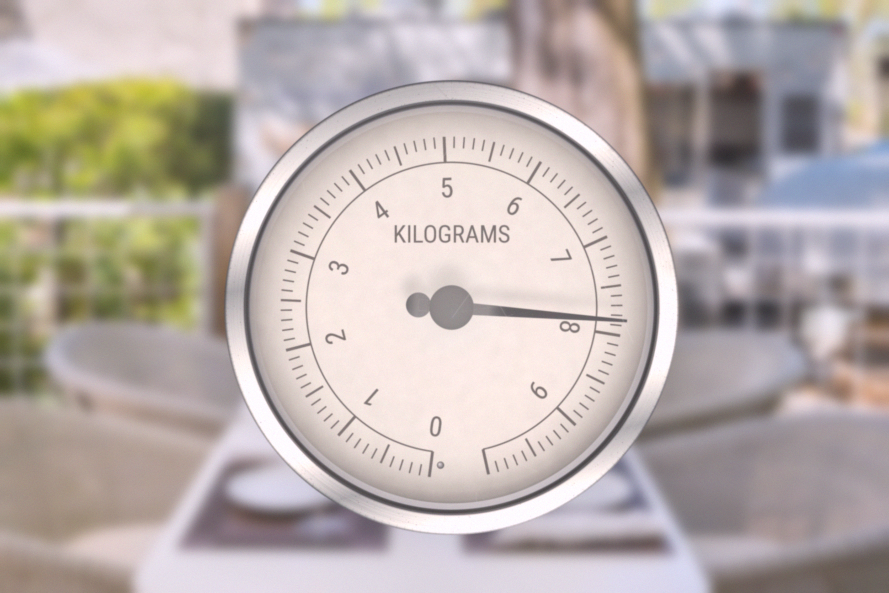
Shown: value=7.85 unit=kg
